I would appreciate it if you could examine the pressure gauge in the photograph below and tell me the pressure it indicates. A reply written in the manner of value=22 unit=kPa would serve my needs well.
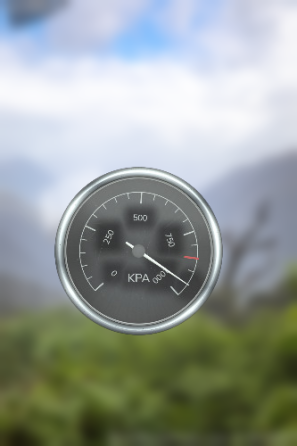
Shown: value=950 unit=kPa
